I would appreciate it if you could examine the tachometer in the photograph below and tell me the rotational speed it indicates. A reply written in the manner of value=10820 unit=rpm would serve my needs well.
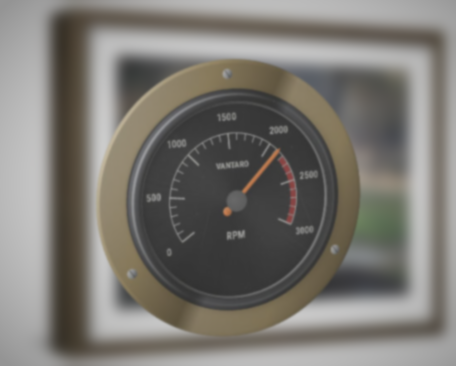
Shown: value=2100 unit=rpm
